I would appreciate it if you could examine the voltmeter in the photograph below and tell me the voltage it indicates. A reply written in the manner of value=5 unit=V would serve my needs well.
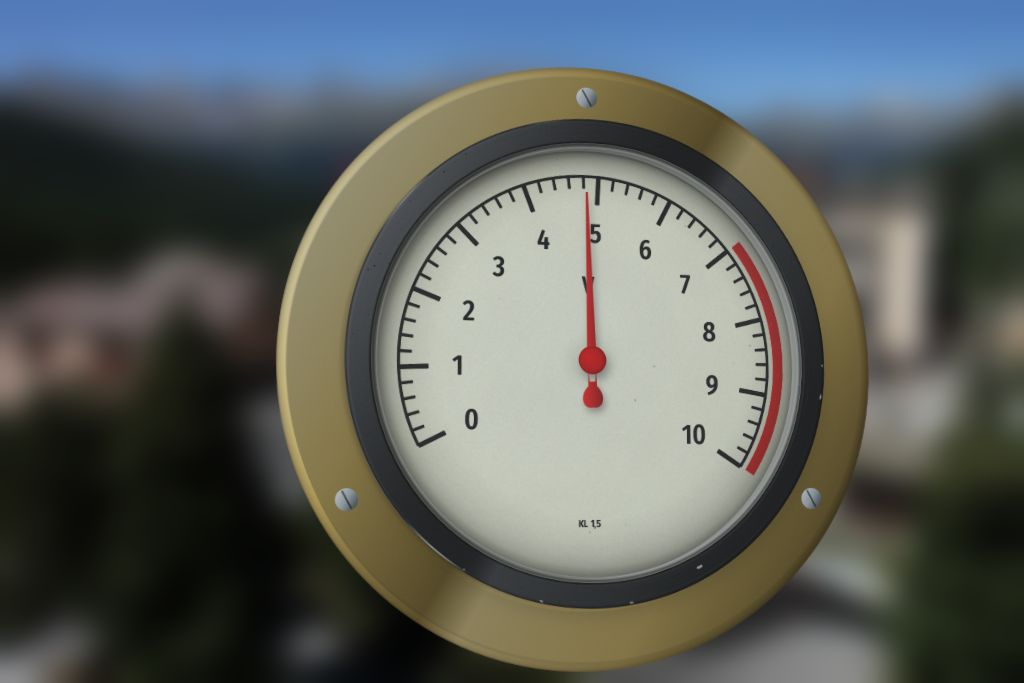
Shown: value=4.8 unit=V
